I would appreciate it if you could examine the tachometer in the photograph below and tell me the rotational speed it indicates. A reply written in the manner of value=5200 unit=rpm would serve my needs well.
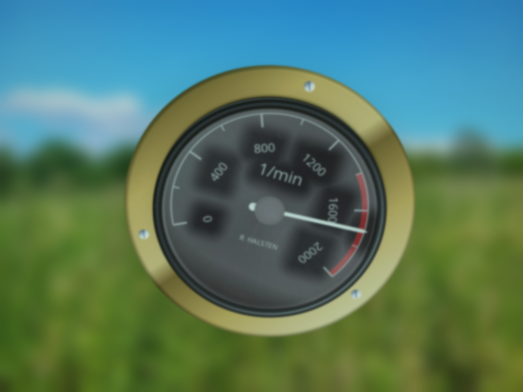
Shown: value=1700 unit=rpm
